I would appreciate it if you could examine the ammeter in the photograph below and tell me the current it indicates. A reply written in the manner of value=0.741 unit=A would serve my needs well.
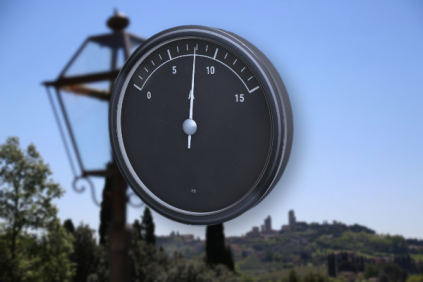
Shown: value=8 unit=A
